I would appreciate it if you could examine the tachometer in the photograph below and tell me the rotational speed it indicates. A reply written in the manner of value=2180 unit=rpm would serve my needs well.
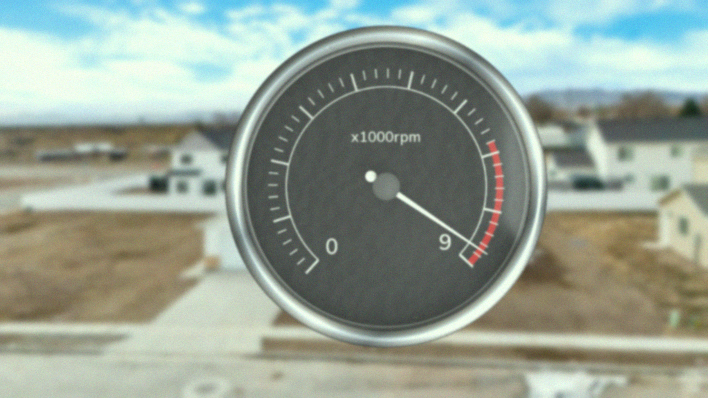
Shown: value=8700 unit=rpm
